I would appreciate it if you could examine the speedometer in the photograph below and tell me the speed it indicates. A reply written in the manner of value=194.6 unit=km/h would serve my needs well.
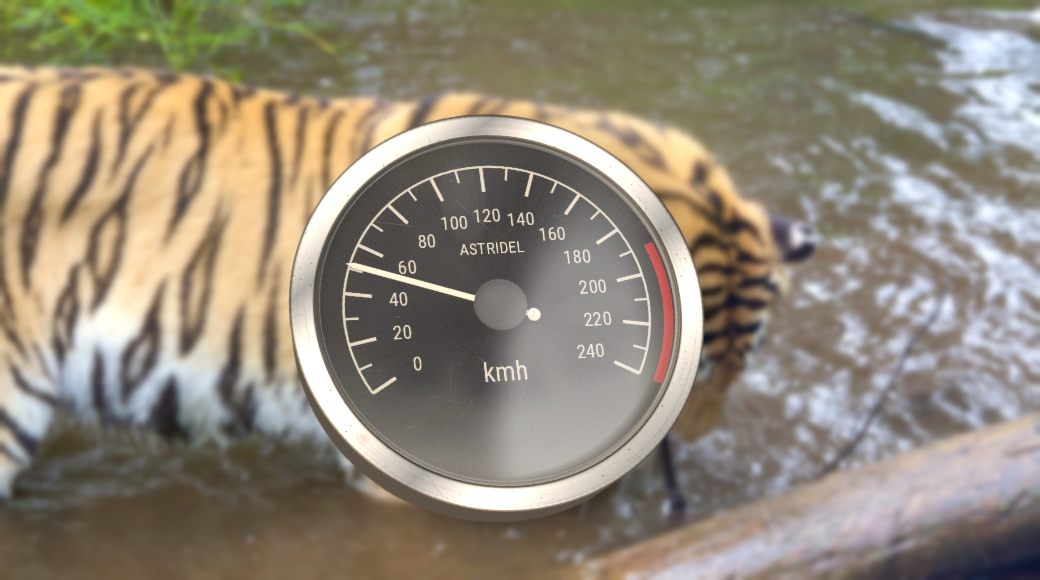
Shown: value=50 unit=km/h
